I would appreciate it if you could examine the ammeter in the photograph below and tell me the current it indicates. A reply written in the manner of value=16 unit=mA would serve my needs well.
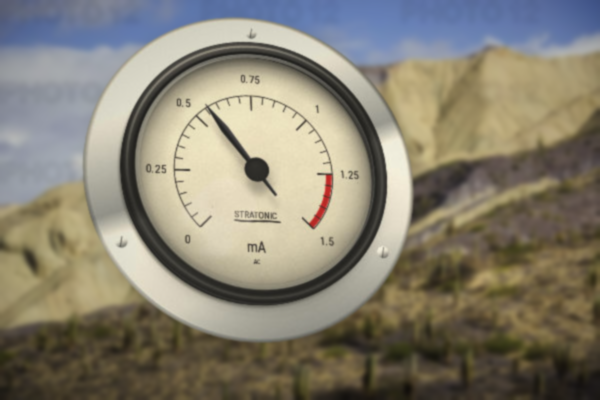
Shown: value=0.55 unit=mA
